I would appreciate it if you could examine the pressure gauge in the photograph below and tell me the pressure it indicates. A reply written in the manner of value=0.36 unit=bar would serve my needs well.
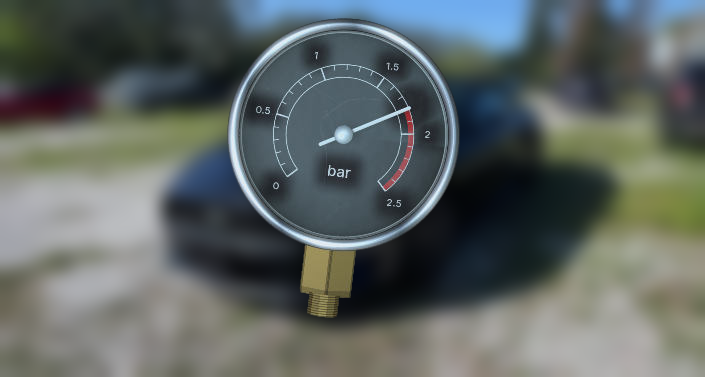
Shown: value=1.8 unit=bar
